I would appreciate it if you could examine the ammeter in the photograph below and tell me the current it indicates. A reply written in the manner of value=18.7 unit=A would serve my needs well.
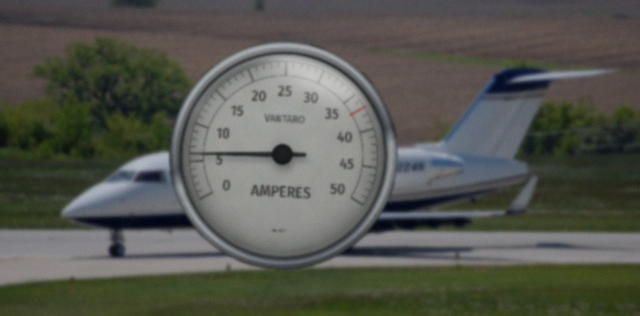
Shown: value=6 unit=A
